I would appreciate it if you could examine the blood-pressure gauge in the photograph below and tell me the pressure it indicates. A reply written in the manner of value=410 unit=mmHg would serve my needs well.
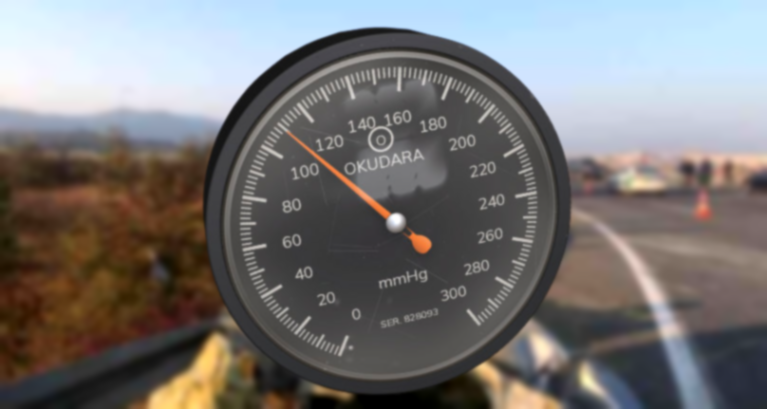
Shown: value=110 unit=mmHg
